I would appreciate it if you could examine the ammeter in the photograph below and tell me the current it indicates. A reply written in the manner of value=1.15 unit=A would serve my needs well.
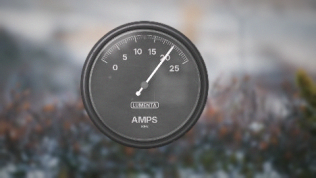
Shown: value=20 unit=A
